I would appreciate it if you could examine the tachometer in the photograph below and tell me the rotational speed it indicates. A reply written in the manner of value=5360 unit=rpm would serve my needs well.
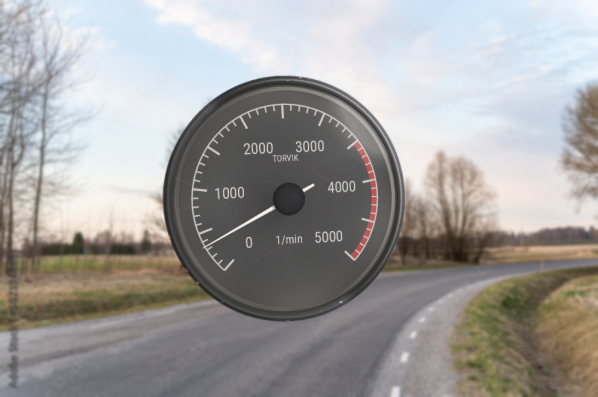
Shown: value=350 unit=rpm
